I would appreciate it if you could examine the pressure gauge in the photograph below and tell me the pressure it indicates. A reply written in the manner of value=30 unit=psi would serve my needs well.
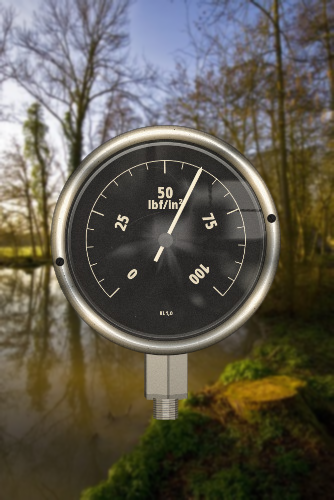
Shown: value=60 unit=psi
